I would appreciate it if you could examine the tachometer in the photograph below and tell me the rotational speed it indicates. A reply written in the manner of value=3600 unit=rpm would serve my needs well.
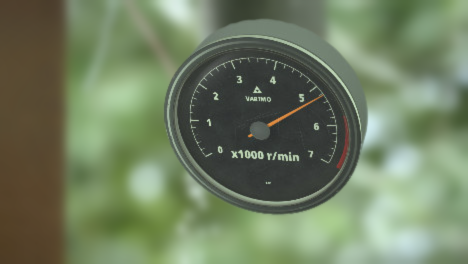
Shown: value=5200 unit=rpm
